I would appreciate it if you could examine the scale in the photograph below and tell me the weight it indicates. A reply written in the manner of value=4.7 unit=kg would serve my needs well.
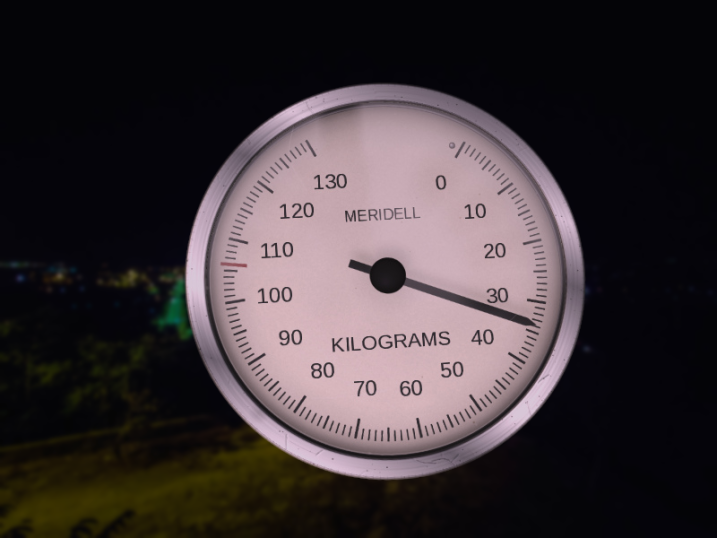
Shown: value=34 unit=kg
